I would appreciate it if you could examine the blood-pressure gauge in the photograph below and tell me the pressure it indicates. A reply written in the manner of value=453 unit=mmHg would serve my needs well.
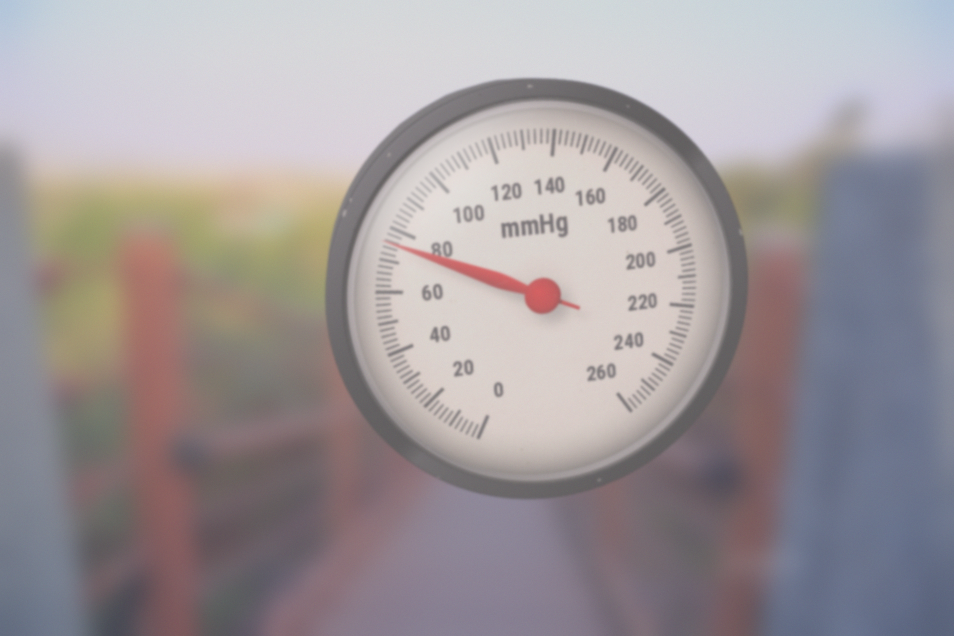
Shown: value=76 unit=mmHg
